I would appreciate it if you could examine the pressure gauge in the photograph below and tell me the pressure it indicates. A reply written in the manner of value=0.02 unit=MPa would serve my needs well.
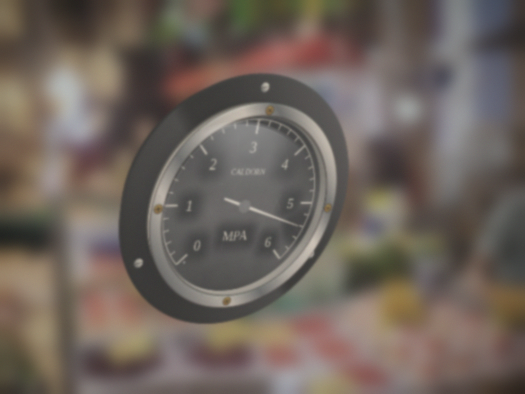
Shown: value=5.4 unit=MPa
